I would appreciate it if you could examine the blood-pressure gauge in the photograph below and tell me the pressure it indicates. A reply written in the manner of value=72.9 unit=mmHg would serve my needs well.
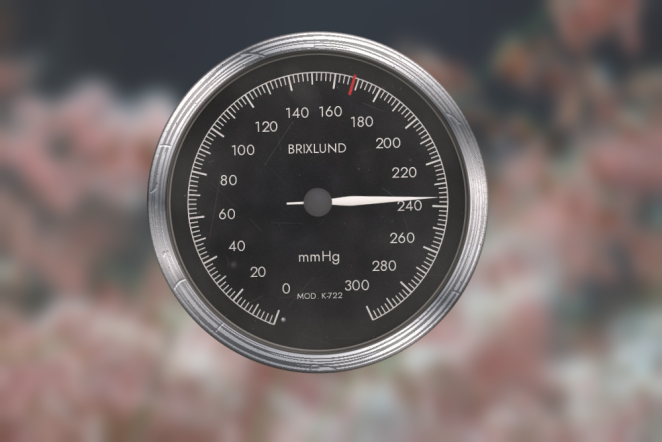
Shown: value=236 unit=mmHg
